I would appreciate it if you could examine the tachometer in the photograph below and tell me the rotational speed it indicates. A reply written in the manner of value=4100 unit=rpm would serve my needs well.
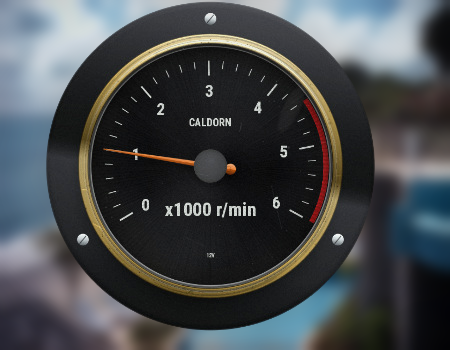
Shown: value=1000 unit=rpm
